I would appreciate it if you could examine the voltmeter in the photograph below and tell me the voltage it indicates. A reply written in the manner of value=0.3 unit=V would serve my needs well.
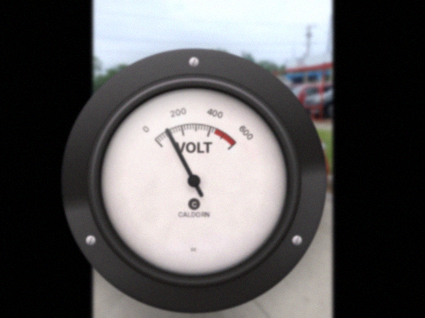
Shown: value=100 unit=V
